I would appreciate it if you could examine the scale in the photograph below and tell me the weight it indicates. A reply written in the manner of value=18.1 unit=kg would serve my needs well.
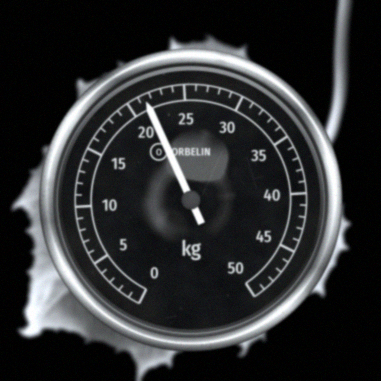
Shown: value=21.5 unit=kg
